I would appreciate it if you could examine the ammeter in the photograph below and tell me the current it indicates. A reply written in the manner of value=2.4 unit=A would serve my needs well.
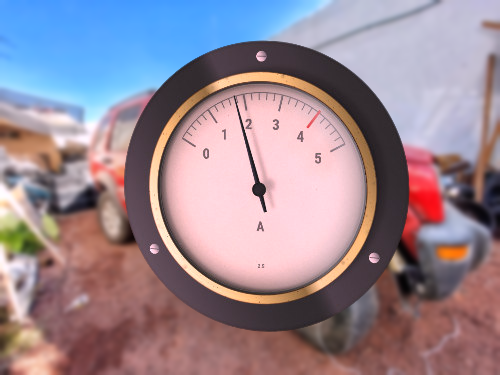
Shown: value=1.8 unit=A
